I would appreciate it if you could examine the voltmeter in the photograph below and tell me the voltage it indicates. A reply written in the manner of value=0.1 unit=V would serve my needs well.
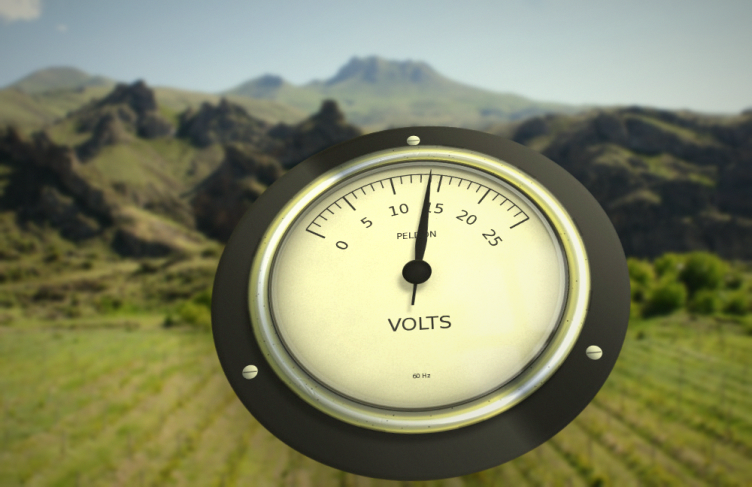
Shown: value=14 unit=V
